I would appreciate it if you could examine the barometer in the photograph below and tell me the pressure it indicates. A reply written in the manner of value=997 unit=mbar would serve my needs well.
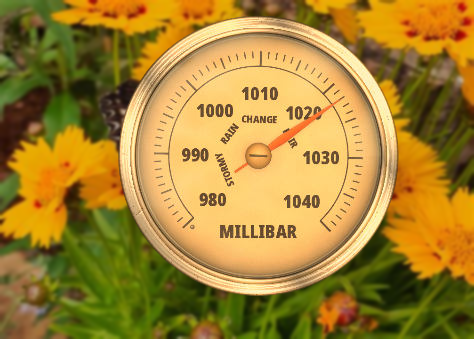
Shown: value=1022 unit=mbar
